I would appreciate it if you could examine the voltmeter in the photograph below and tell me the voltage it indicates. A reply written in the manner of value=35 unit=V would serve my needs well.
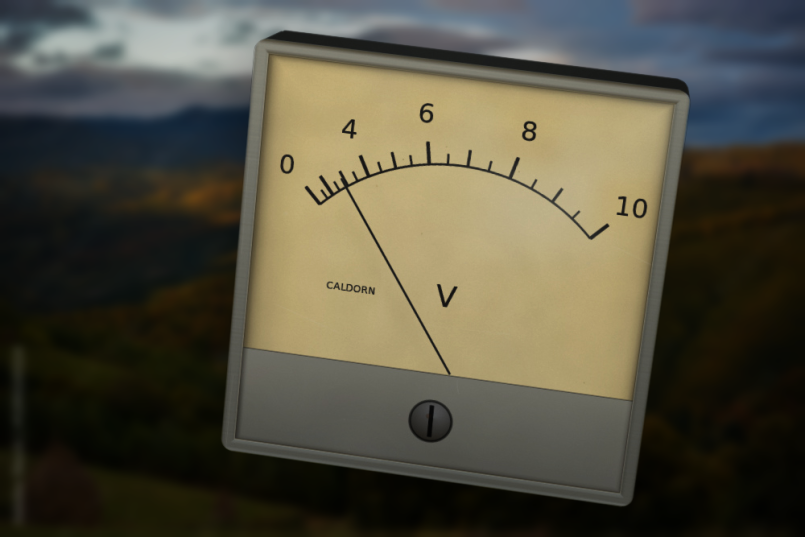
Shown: value=3 unit=V
